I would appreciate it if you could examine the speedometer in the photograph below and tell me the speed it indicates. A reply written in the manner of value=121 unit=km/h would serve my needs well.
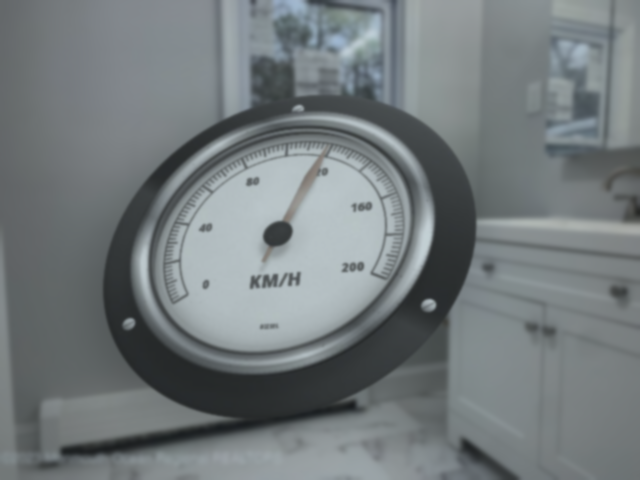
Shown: value=120 unit=km/h
